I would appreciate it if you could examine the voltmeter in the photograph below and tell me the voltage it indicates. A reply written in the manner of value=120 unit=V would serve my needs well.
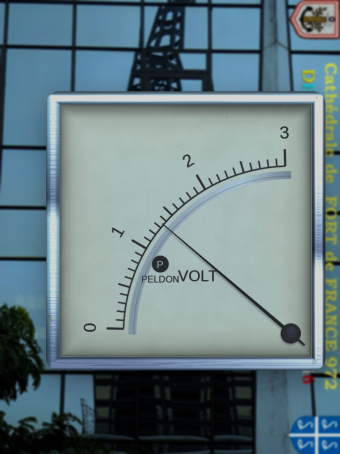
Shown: value=1.35 unit=V
